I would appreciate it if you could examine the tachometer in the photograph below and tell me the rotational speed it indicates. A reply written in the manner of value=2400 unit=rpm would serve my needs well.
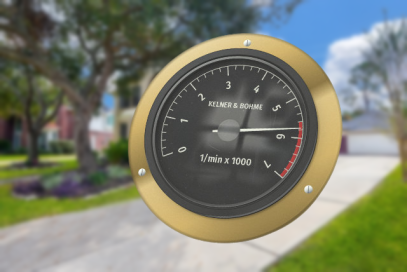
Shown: value=5800 unit=rpm
